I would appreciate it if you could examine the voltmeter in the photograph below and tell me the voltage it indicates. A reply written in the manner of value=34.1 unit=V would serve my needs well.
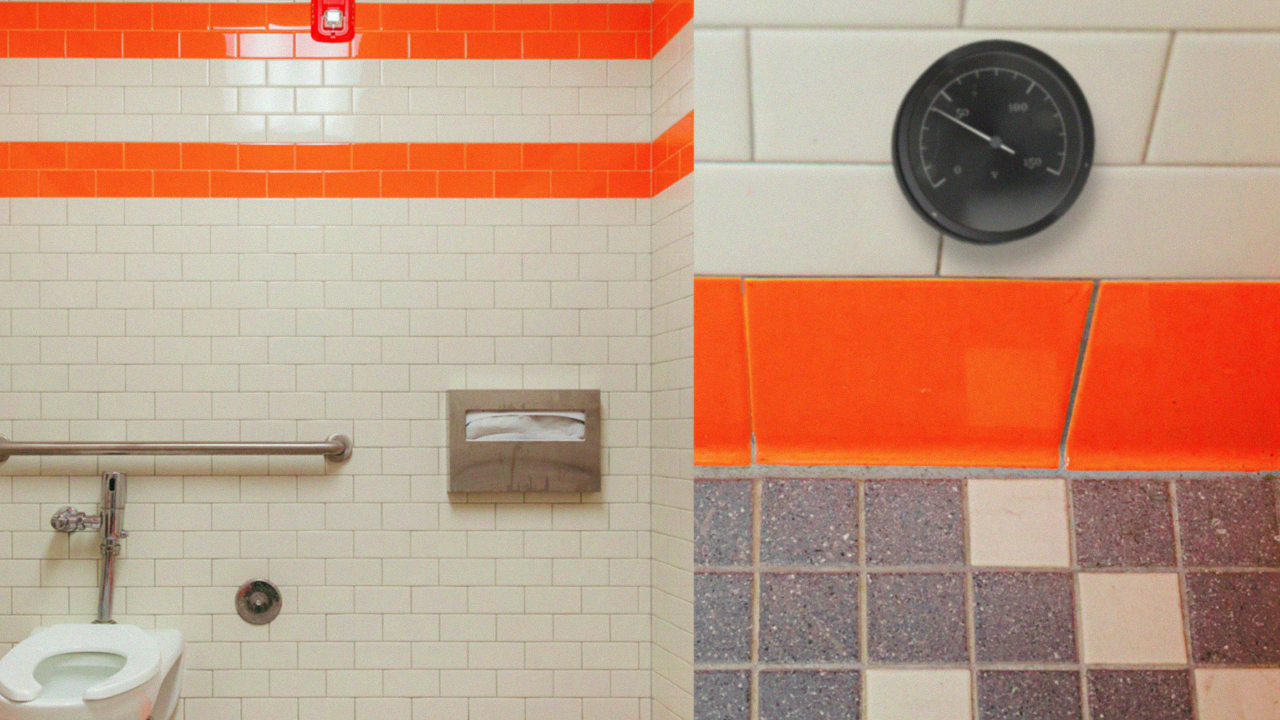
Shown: value=40 unit=V
